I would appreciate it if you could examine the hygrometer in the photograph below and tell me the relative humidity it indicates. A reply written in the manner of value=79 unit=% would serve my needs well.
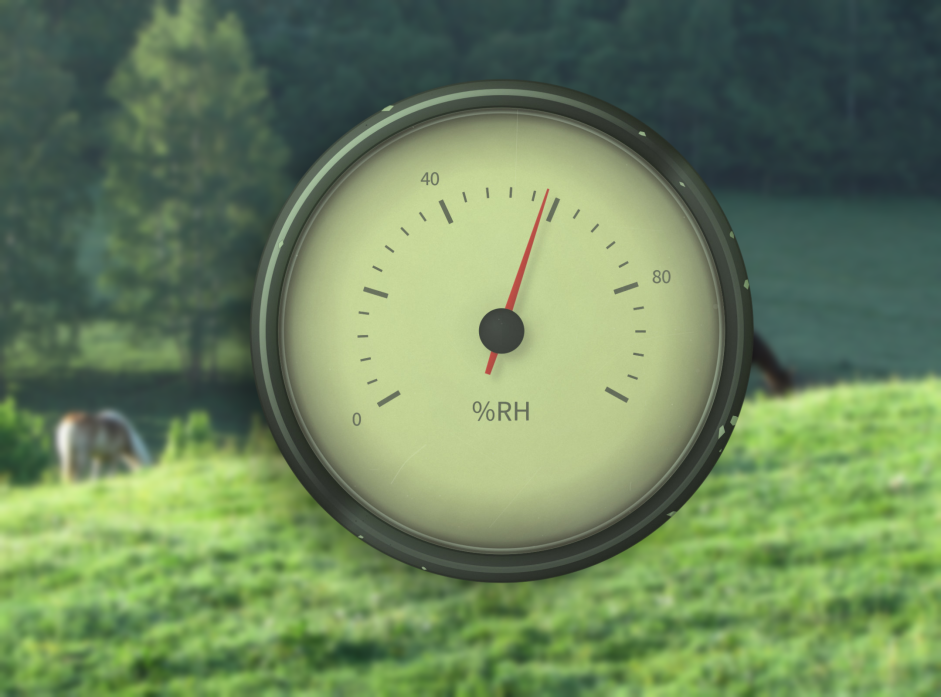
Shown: value=58 unit=%
